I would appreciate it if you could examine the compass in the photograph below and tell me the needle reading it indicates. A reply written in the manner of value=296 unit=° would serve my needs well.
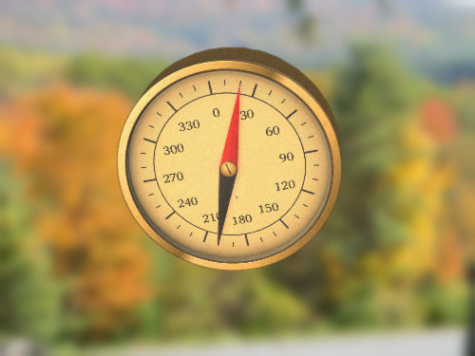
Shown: value=20 unit=°
